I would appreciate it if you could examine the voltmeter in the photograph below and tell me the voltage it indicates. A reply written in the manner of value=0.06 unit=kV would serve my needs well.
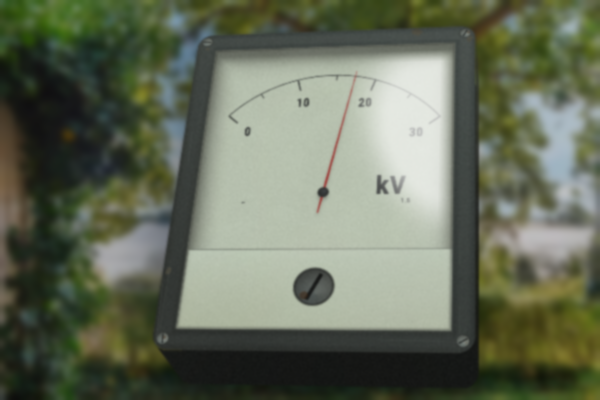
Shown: value=17.5 unit=kV
